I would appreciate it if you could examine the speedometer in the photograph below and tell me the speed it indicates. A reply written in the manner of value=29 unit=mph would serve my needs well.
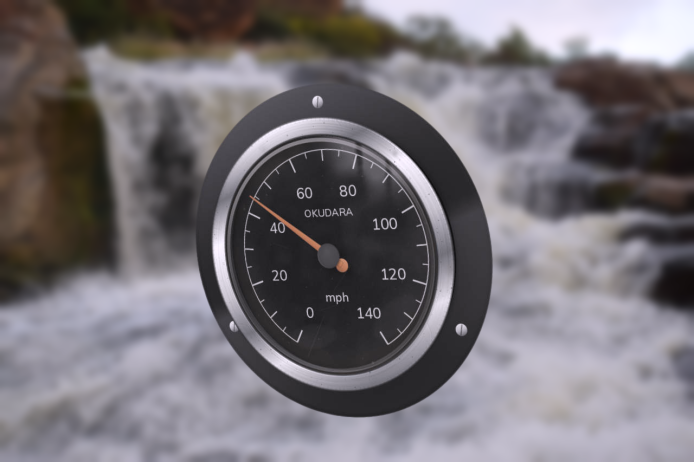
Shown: value=45 unit=mph
